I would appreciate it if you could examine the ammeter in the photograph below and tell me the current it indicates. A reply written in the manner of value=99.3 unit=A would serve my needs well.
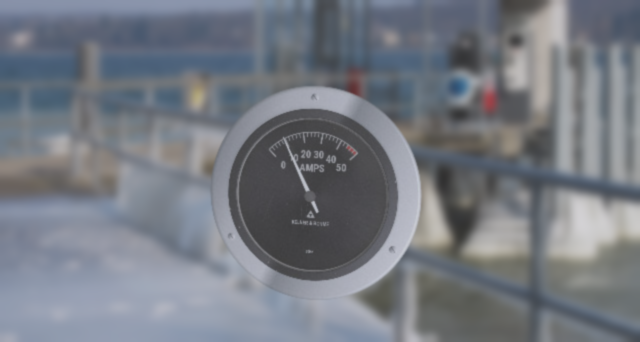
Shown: value=10 unit=A
